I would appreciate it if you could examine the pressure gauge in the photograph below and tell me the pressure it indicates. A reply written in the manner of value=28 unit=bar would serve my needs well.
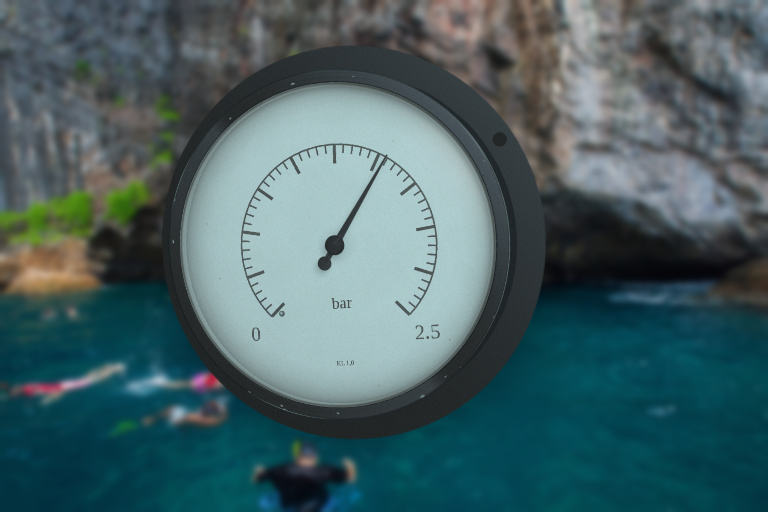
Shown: value=1.55 unit=bar
